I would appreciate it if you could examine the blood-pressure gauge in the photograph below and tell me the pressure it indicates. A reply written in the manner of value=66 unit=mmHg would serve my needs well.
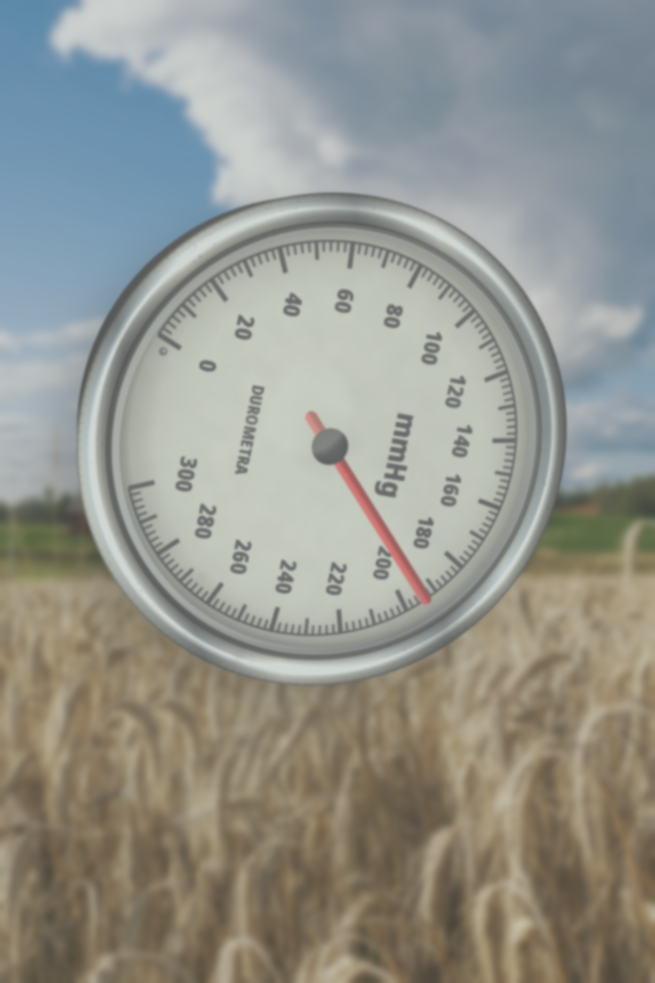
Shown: value=194 unit=mmHg
